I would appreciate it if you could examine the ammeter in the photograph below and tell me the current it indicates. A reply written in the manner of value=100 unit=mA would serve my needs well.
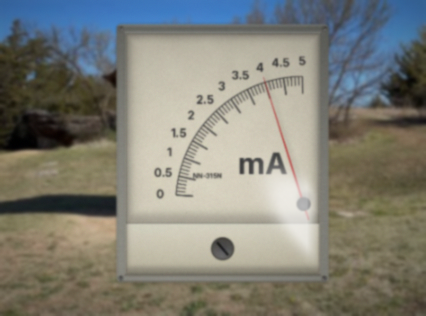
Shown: value=4 unit=mA
